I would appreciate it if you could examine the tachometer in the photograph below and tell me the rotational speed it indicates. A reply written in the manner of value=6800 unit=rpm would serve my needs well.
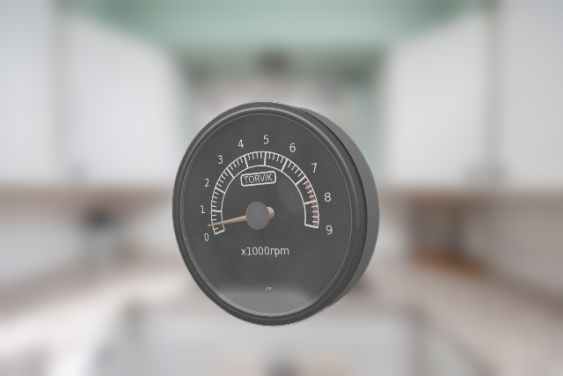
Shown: value=400 unit=rpm
